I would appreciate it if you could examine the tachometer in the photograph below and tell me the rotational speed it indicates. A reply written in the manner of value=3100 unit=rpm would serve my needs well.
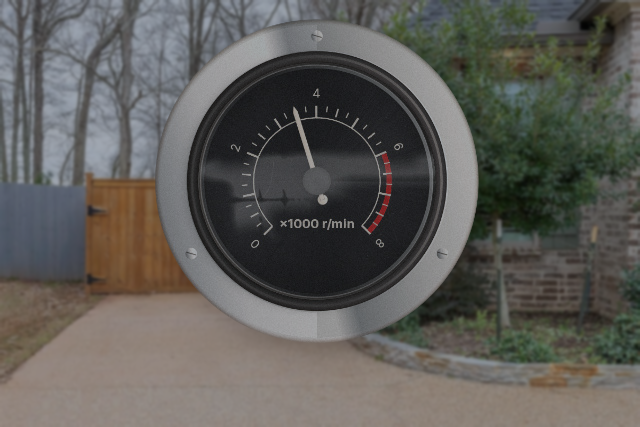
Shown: value=3500 unit=rpm
